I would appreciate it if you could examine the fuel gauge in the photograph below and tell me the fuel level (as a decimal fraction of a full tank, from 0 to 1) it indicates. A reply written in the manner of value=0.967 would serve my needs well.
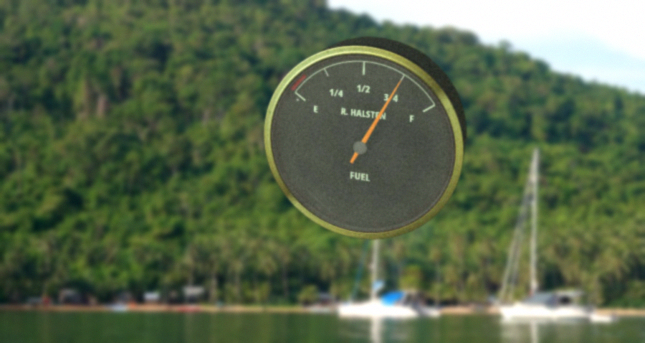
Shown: value=0.75
